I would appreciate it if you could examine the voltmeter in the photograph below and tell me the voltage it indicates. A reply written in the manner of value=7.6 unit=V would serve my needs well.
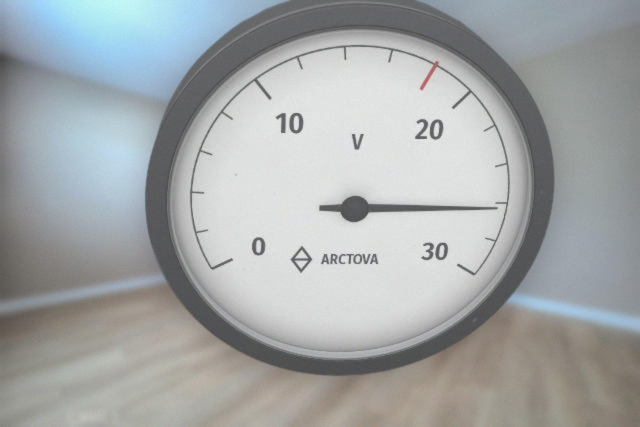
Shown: value=26 unit=V
